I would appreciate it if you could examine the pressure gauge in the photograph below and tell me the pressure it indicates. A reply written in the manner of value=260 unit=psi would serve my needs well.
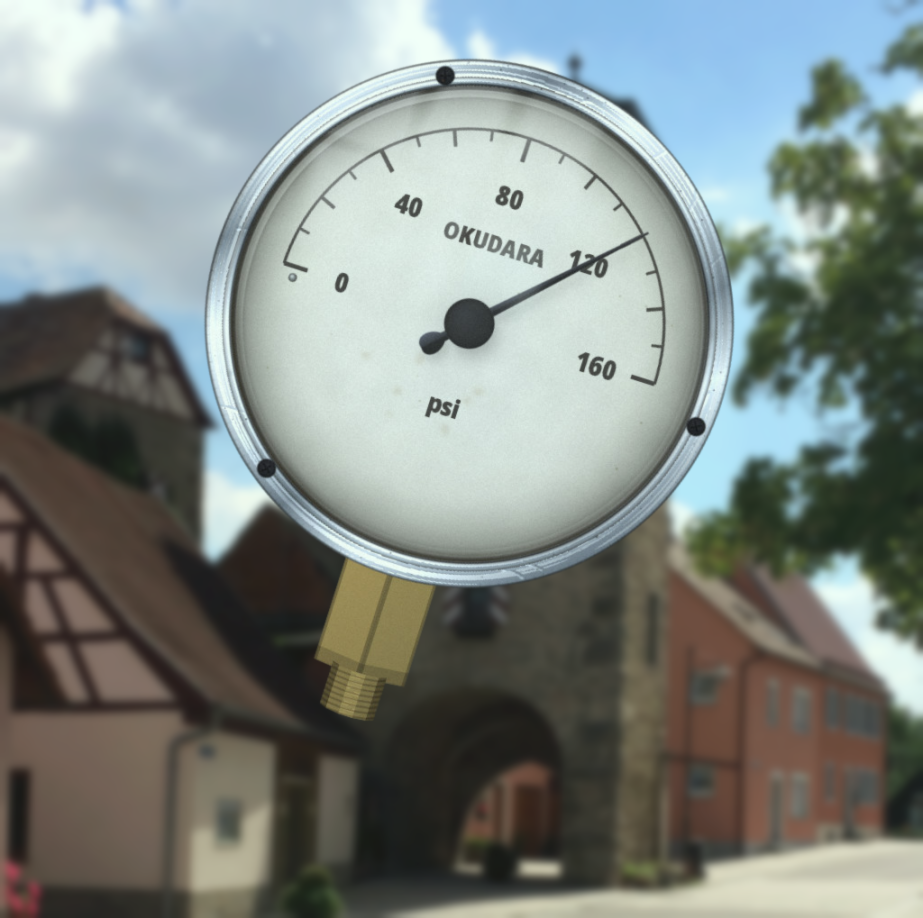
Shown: value=120 unit=psi
